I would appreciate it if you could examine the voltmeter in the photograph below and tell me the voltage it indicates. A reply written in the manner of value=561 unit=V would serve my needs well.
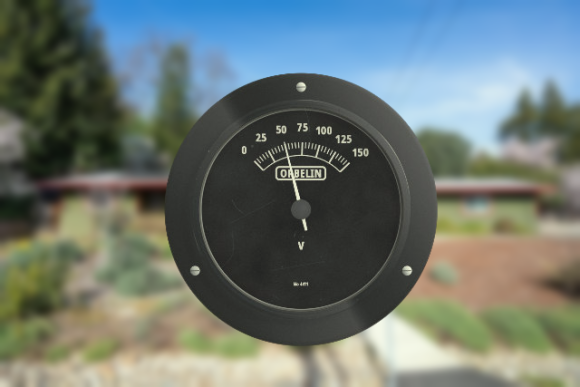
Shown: value=50 unit=V
